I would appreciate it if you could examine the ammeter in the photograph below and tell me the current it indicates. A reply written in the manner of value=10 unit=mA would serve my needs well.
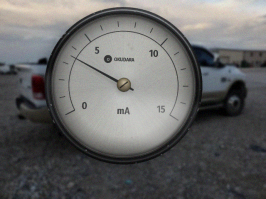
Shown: value=3.5 unit=mA
